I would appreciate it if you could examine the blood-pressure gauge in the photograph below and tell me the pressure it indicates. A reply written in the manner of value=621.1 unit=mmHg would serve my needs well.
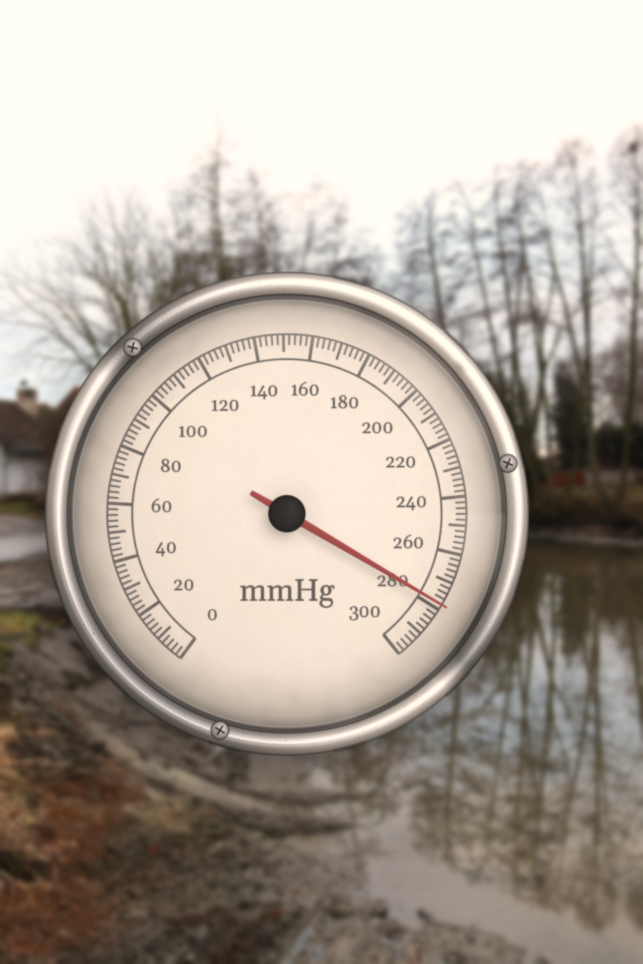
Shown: value=278 unit=mmHg
